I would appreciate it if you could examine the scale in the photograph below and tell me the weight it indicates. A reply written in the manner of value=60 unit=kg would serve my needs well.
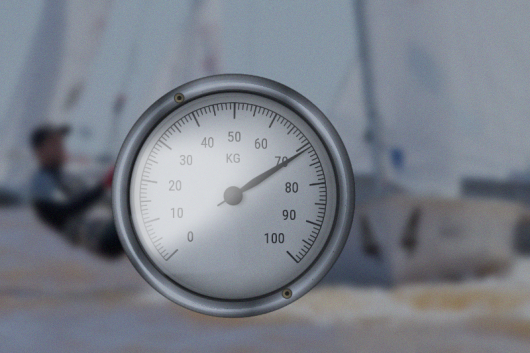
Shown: value=71 unit=kg
